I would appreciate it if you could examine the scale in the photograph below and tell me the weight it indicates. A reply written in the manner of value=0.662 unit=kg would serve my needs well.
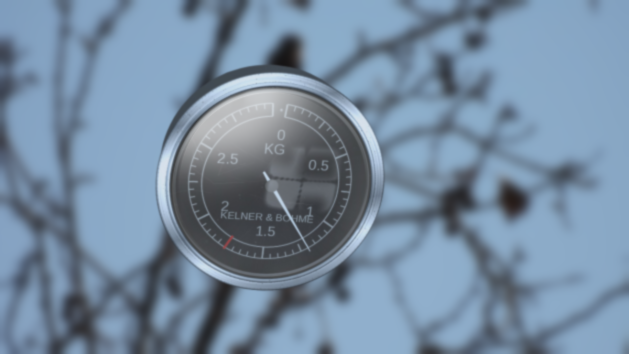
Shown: value=1.2 unit=kg
